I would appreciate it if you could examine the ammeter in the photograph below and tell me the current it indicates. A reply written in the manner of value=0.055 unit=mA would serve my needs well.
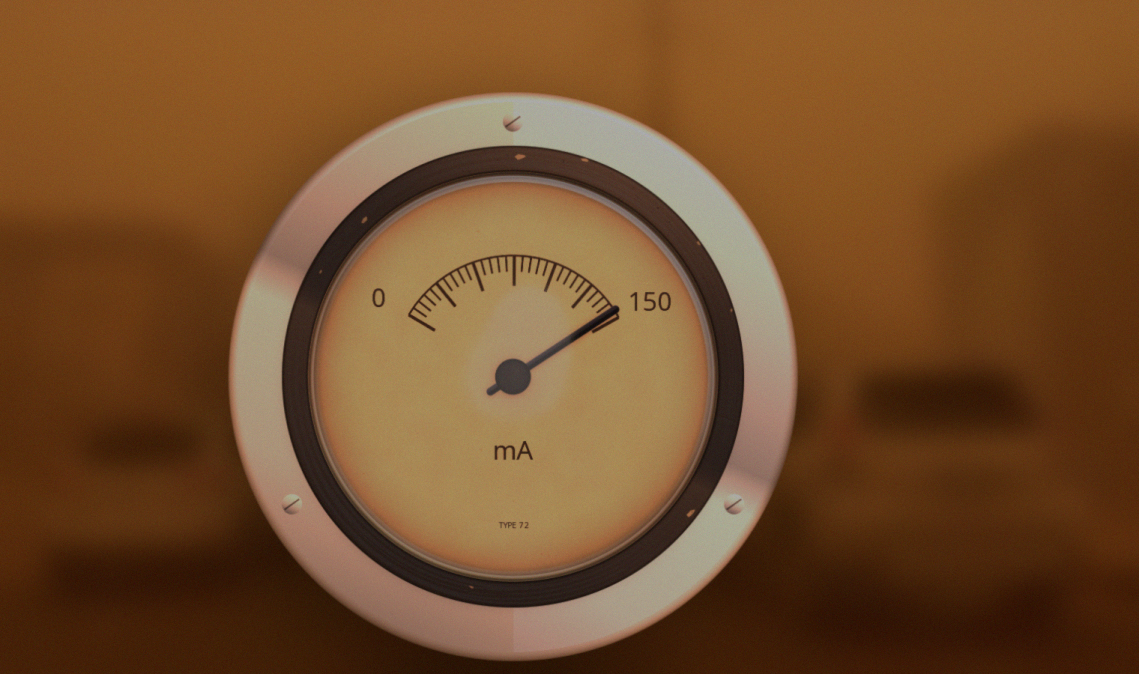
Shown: value=145 unit=mA
